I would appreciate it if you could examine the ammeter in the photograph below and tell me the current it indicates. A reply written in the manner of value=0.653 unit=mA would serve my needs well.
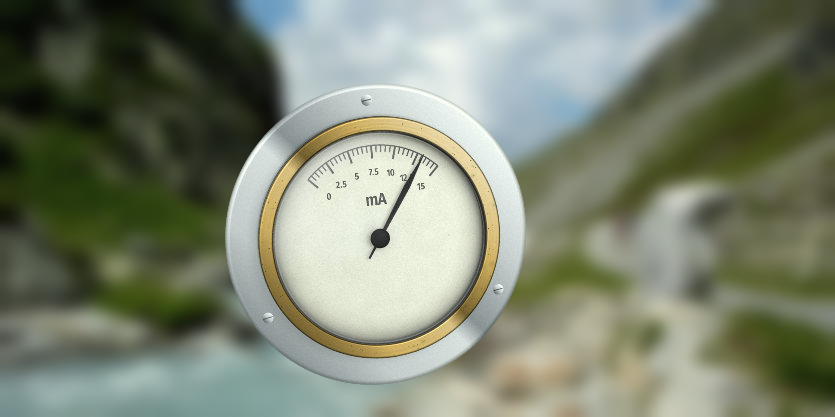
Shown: value=13 unit=mA
